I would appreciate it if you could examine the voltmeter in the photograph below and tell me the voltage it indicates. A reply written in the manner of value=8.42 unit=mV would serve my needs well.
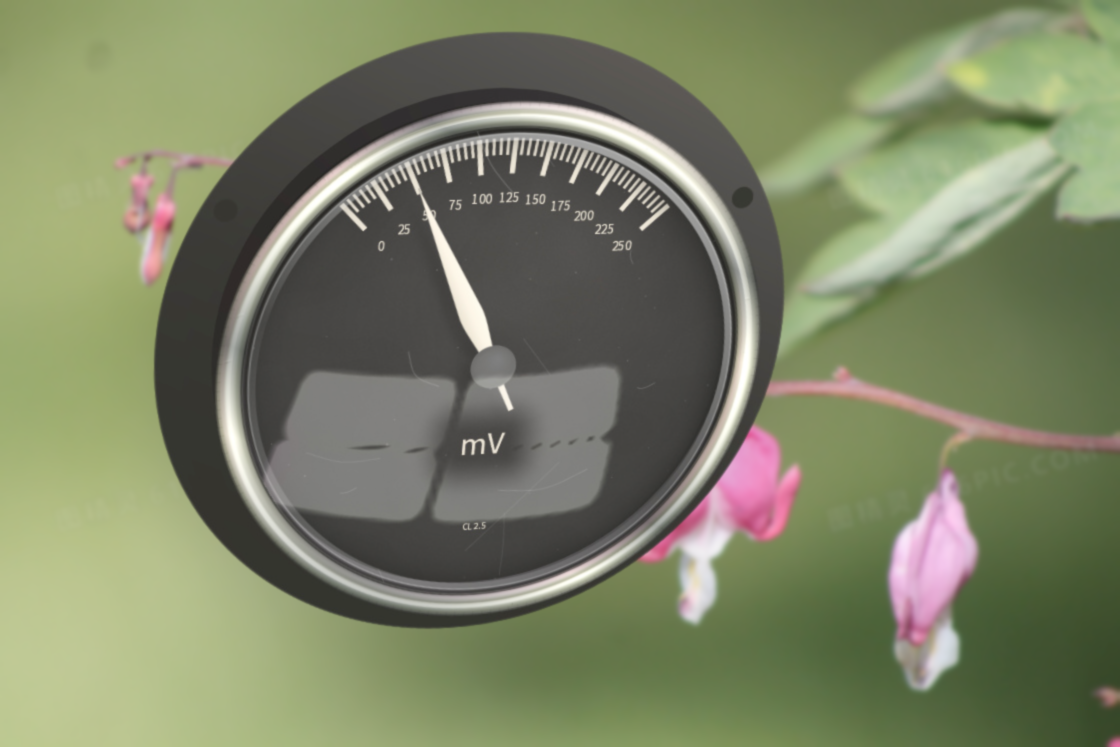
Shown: value=50 unit=mV
